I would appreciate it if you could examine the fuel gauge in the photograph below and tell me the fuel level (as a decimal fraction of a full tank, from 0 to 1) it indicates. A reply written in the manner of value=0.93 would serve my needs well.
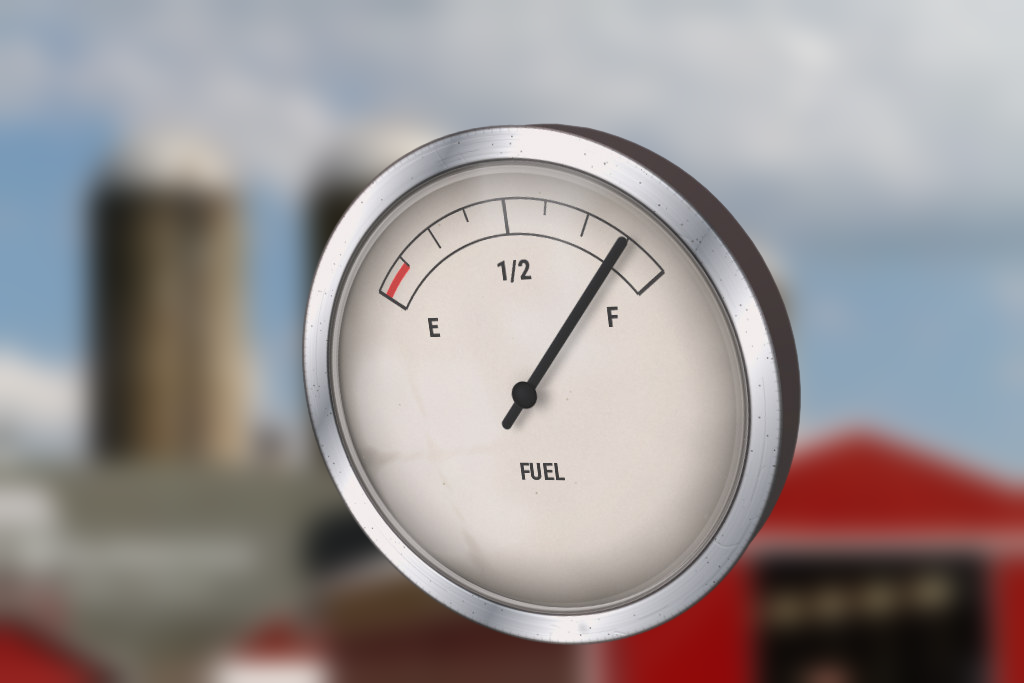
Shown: value=0.875
